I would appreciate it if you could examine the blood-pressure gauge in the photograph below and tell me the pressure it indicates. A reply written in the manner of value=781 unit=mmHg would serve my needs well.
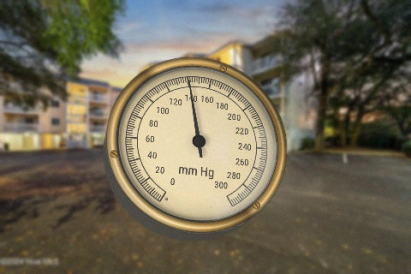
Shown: value=140 unit=mmHg
